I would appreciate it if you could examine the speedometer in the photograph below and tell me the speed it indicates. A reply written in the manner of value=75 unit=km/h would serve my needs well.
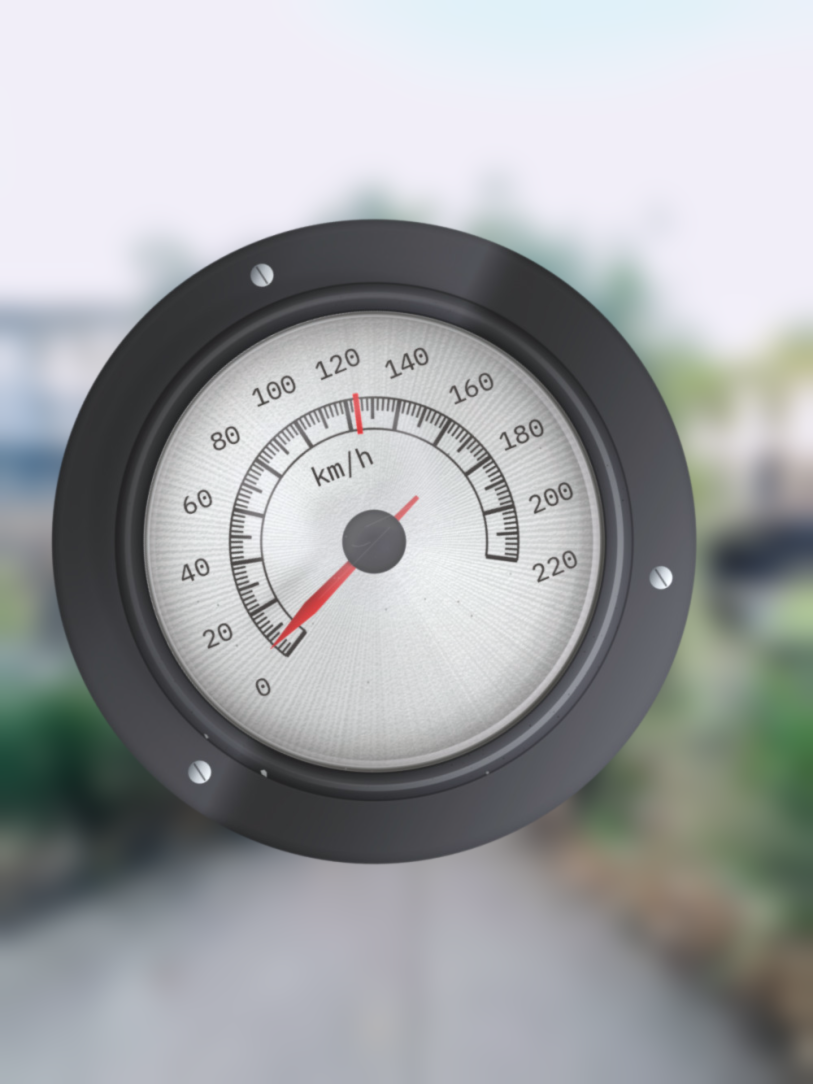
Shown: value=6 unit=km/h
